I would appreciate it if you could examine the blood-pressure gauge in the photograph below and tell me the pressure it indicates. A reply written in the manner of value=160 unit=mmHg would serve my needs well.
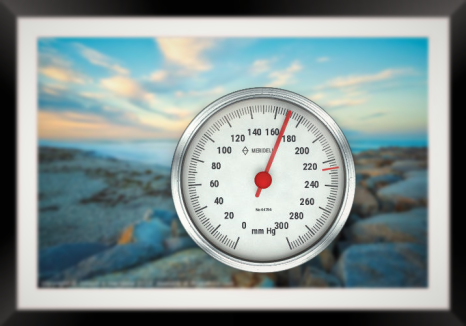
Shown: value=170 unit=mmHg
